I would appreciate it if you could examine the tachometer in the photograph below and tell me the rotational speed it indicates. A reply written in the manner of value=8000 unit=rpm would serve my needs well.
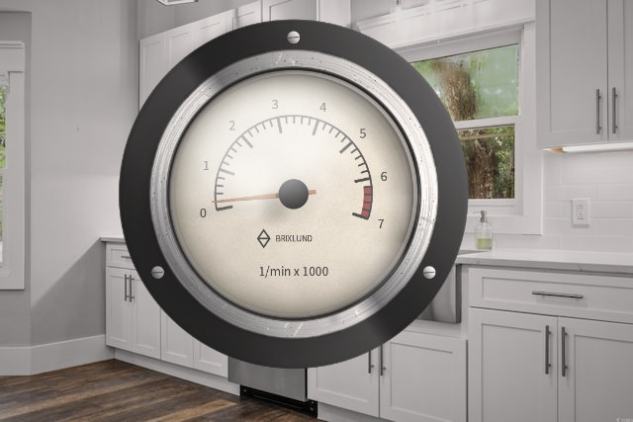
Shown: value=200 unit=rpm
